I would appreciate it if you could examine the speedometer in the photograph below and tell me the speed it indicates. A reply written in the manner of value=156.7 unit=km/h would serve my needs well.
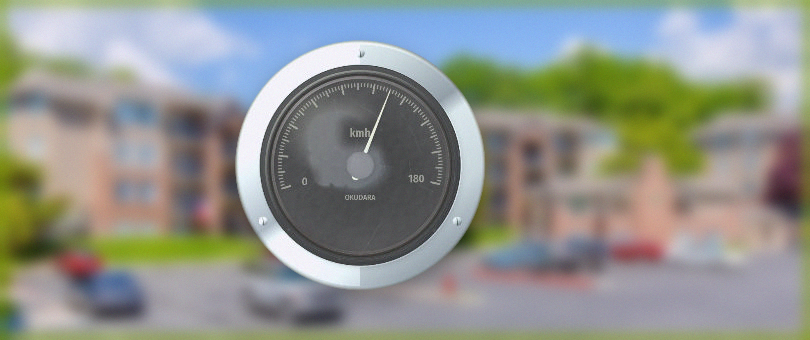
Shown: value=110 unit=km/h
